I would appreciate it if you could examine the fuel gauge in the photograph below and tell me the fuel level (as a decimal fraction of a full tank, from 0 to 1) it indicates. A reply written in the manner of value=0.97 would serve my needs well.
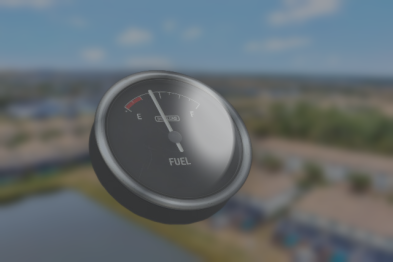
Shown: value=0.375
